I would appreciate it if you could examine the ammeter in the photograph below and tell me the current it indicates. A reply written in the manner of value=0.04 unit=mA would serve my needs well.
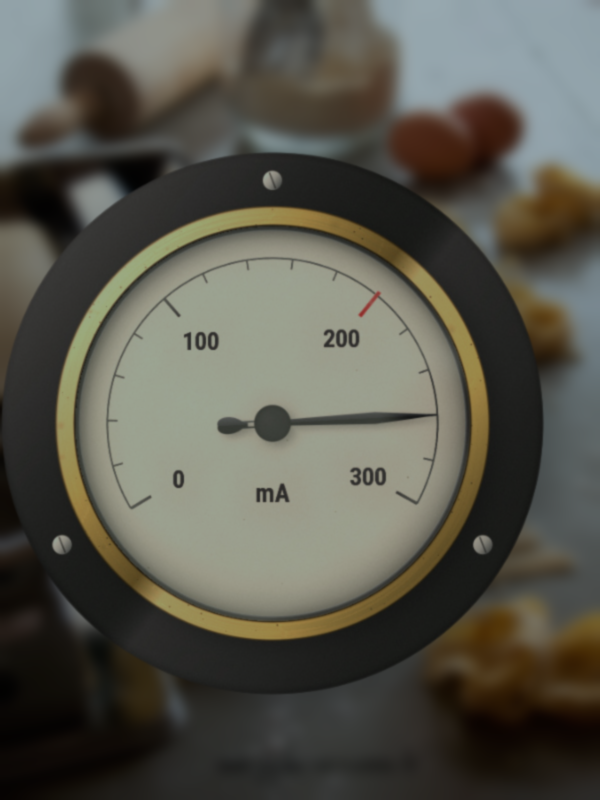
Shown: value=260 unit=mA
